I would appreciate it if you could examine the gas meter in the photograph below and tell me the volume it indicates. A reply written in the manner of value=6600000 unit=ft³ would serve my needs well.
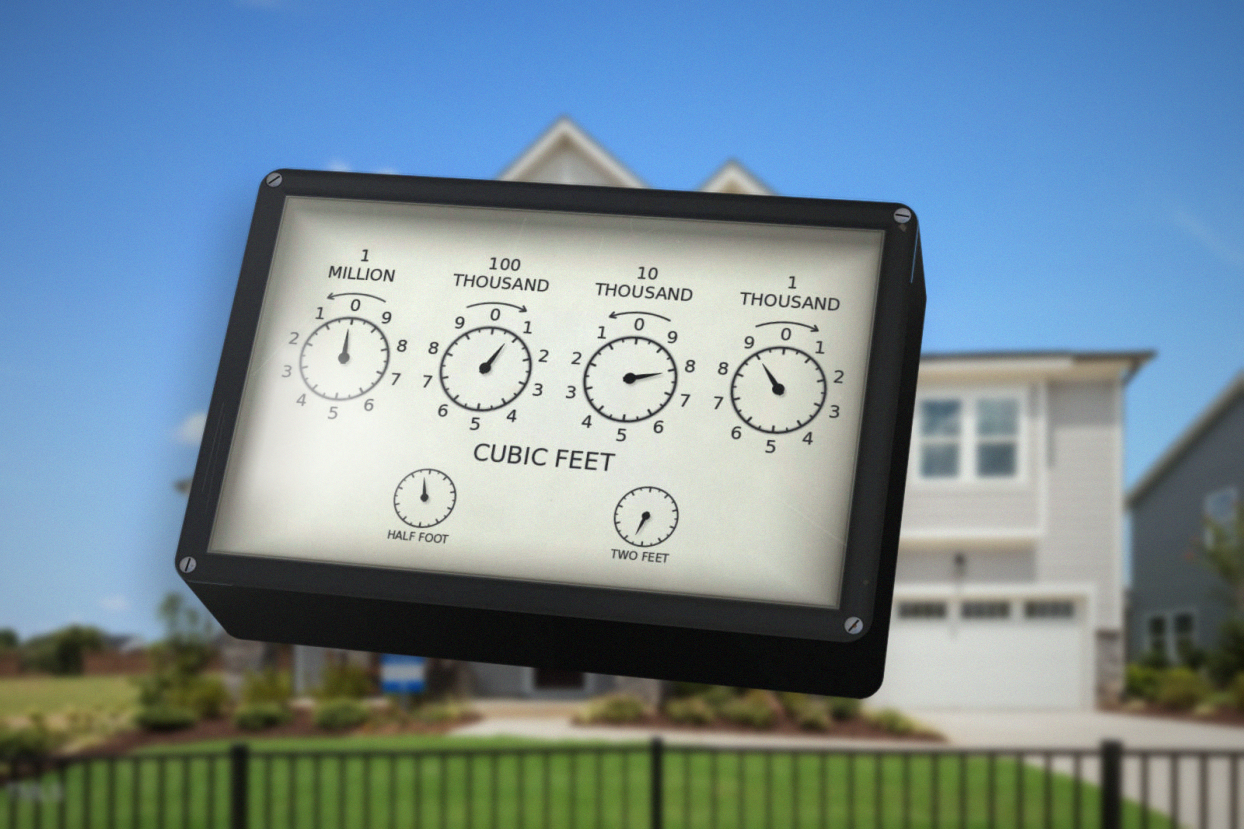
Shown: value=7900 unit=ft³
